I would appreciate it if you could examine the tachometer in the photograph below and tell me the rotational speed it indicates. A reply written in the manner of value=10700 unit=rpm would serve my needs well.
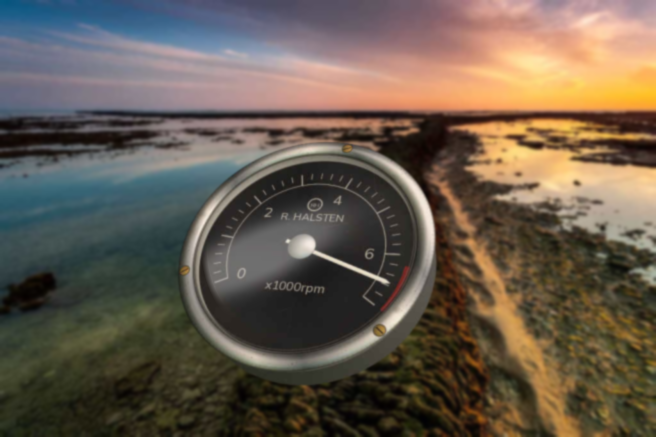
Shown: value=6600 unit=rpm
